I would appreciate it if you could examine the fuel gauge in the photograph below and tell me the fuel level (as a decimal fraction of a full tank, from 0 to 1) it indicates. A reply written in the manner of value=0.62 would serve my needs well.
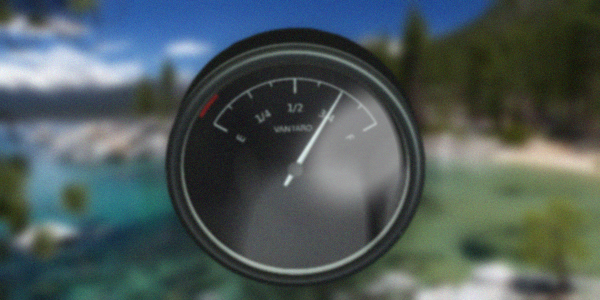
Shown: value=0.75
